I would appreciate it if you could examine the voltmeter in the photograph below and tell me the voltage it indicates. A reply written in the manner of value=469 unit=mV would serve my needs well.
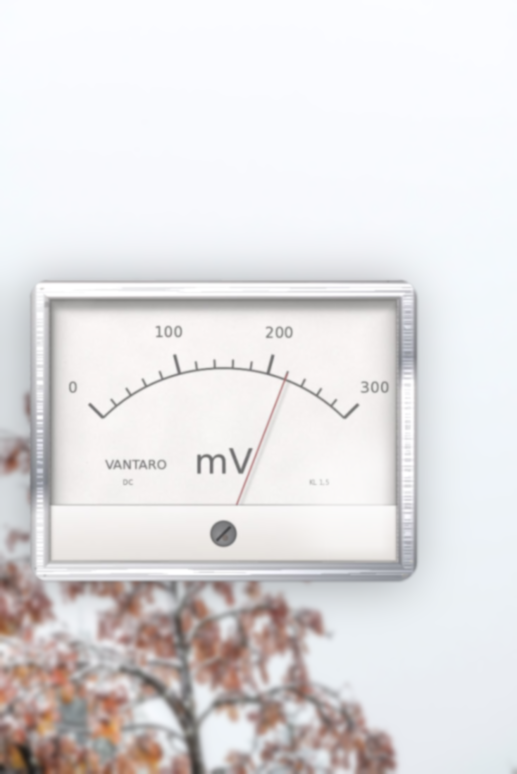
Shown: value=220 unit=mV
